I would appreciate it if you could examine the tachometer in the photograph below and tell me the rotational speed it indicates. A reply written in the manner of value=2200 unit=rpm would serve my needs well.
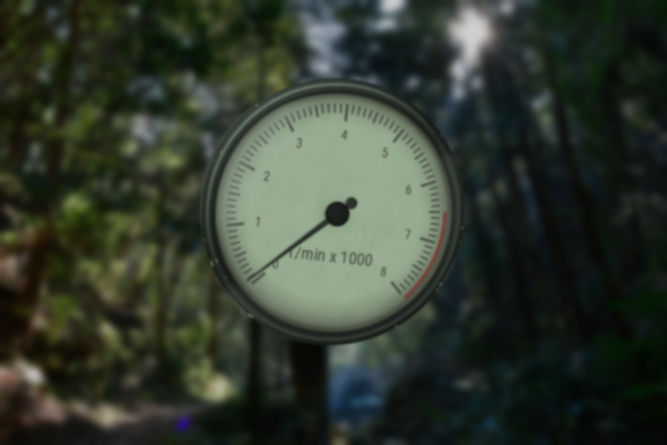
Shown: value=100 unit=rpm
